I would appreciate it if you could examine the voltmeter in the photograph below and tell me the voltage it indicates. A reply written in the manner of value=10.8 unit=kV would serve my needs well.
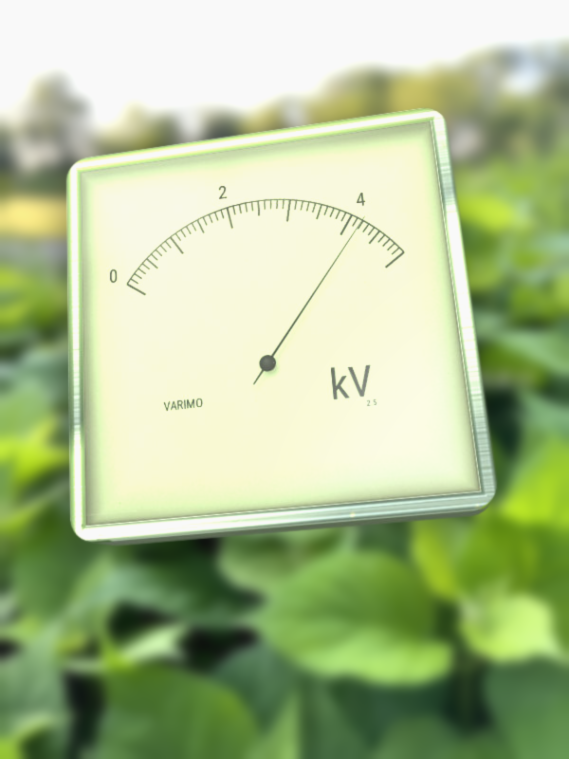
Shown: value=4.2 unit=kV
